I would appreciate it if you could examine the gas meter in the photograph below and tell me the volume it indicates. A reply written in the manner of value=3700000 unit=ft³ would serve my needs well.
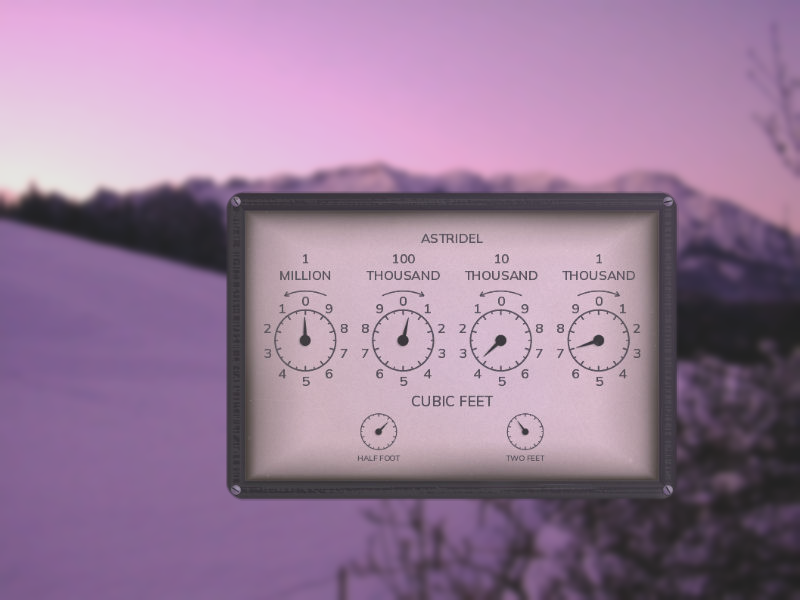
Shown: value=3700 unit=ft³
